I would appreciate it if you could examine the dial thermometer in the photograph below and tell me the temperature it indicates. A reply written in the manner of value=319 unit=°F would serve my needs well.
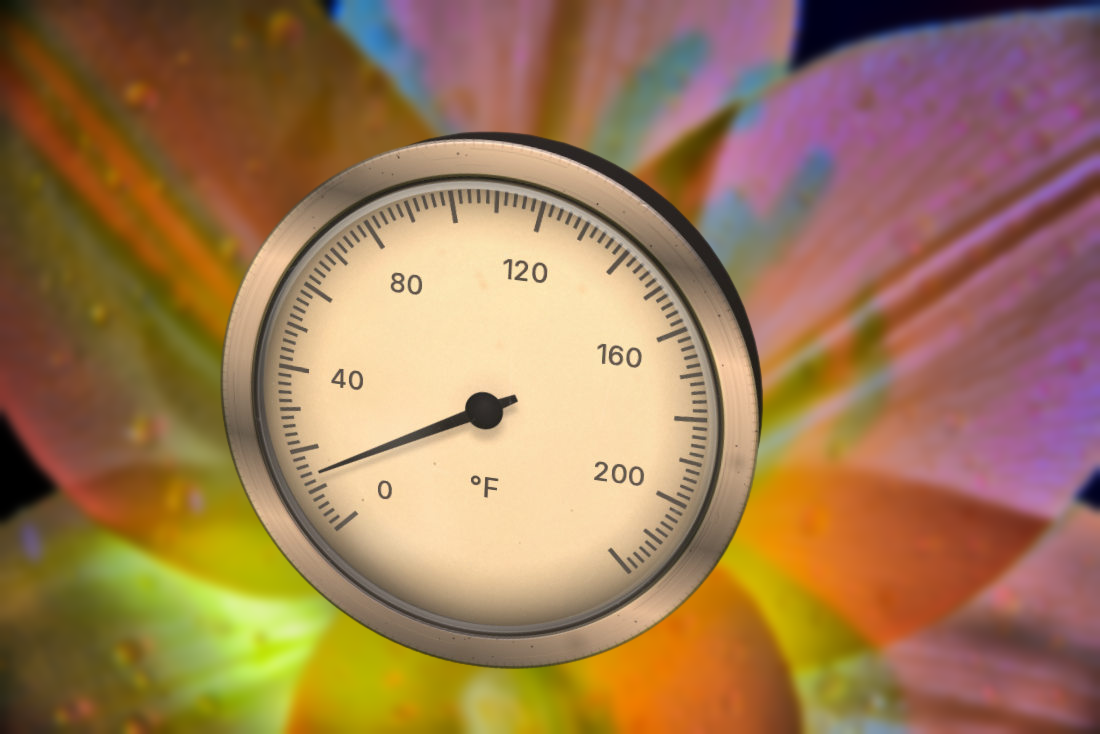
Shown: value=14 unit=°F
